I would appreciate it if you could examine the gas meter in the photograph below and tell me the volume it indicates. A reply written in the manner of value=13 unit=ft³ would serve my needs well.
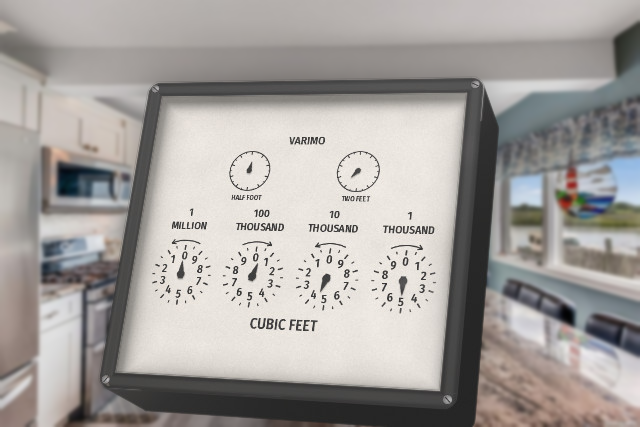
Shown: value=4500 unit=ft³
